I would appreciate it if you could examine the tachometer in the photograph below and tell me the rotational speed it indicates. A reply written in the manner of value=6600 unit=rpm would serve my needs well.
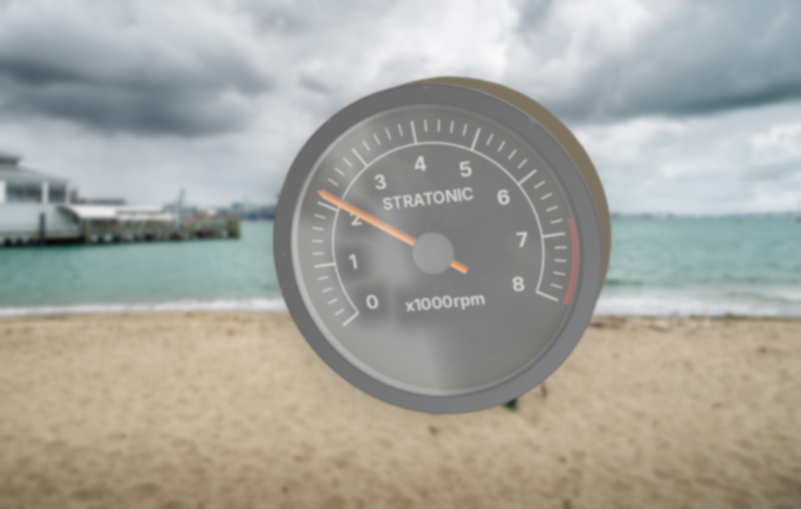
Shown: value=2200 unit=rpm
